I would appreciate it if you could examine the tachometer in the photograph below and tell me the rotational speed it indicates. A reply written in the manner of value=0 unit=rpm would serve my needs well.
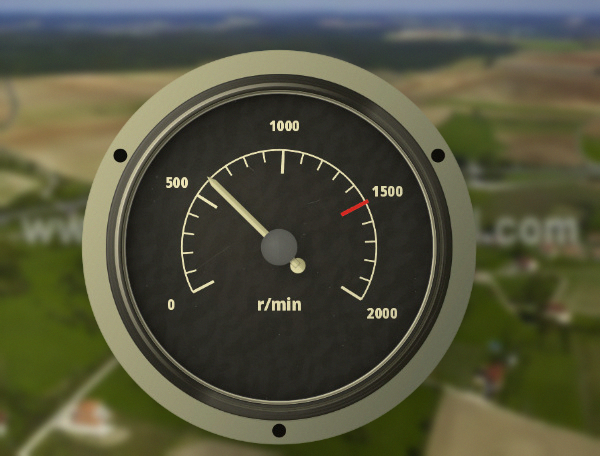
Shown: value=600 unit=rpm
